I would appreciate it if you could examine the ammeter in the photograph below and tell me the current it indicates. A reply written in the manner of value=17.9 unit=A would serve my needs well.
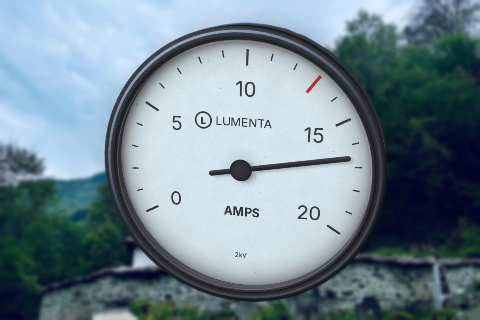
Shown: value=16.5 unit=A
